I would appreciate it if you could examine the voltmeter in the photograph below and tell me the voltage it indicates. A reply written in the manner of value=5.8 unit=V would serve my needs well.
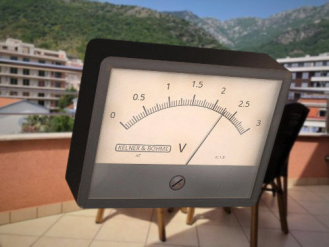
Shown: value=2.25 unit=V
